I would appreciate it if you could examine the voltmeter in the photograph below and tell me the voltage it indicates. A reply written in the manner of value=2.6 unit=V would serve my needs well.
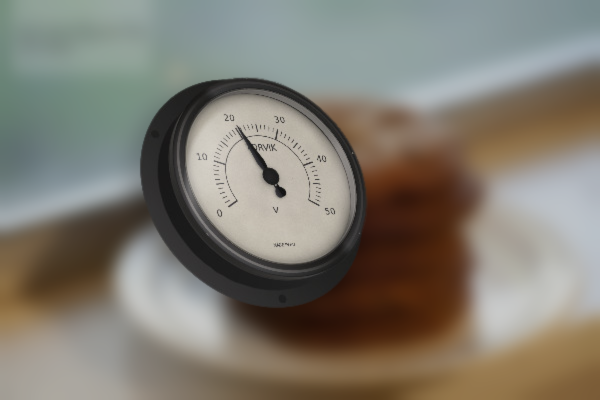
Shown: value=20 unit=V
